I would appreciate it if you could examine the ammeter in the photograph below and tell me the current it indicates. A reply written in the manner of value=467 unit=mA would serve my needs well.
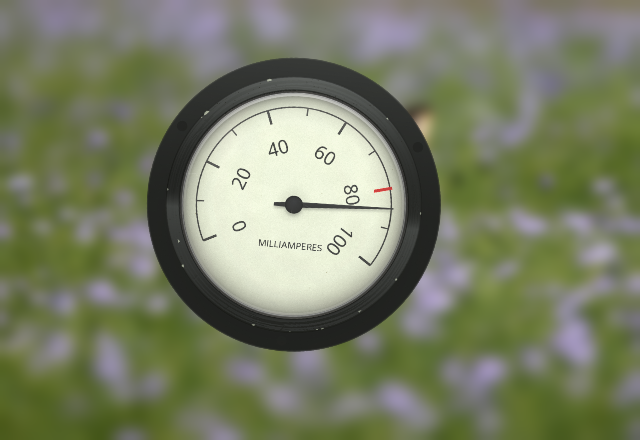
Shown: value=85 unit=mA
